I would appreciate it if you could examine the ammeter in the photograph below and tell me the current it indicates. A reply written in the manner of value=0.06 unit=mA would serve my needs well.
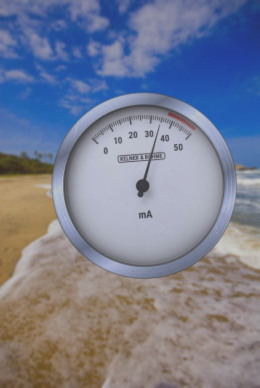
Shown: value=35 unit=mA
